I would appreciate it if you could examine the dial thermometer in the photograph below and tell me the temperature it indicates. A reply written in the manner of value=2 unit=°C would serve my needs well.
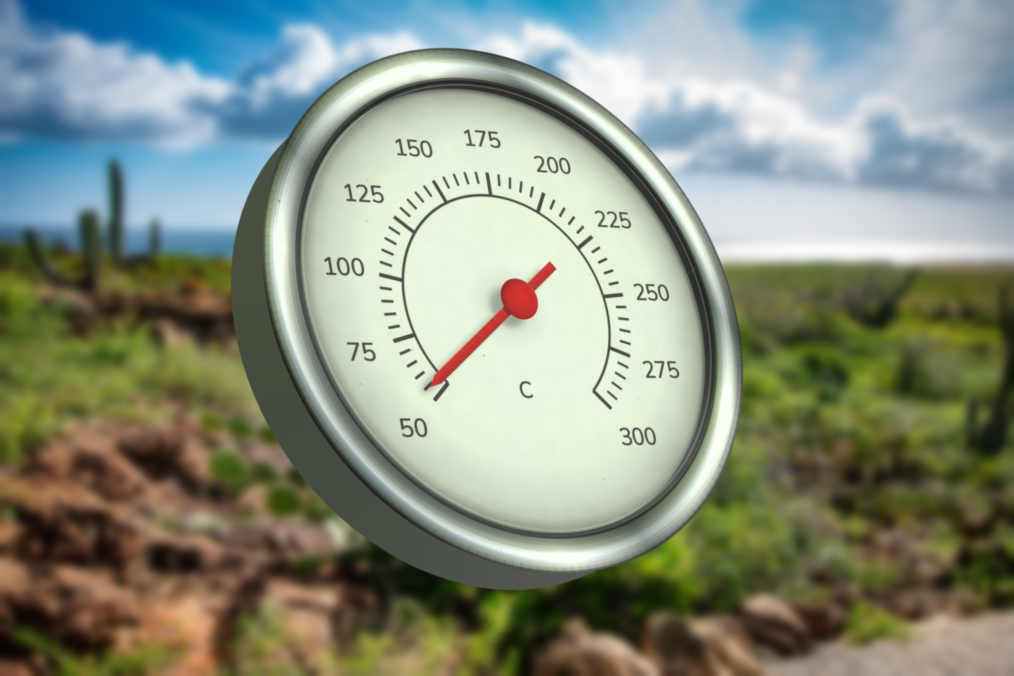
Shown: value=55 unit=°C
